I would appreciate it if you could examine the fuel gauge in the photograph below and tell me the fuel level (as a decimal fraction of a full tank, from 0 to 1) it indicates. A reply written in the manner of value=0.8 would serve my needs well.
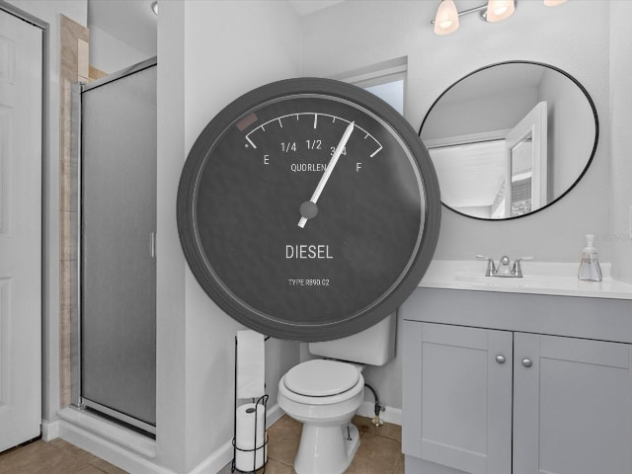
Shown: value=0.75
